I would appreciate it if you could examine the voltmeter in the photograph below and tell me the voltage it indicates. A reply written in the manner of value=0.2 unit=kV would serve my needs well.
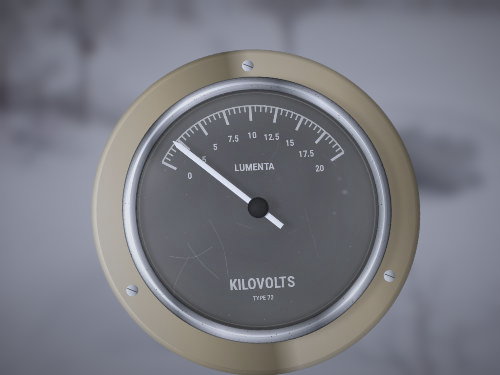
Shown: value=2 unit=kV
